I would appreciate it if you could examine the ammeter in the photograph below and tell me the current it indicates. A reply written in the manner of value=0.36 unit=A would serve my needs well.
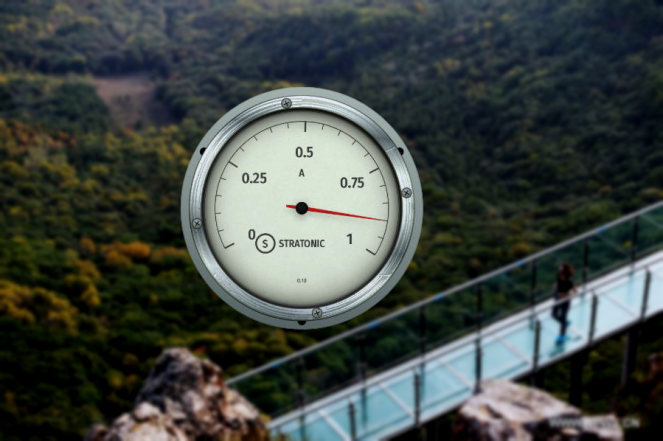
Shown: value=0.9 unit=A
